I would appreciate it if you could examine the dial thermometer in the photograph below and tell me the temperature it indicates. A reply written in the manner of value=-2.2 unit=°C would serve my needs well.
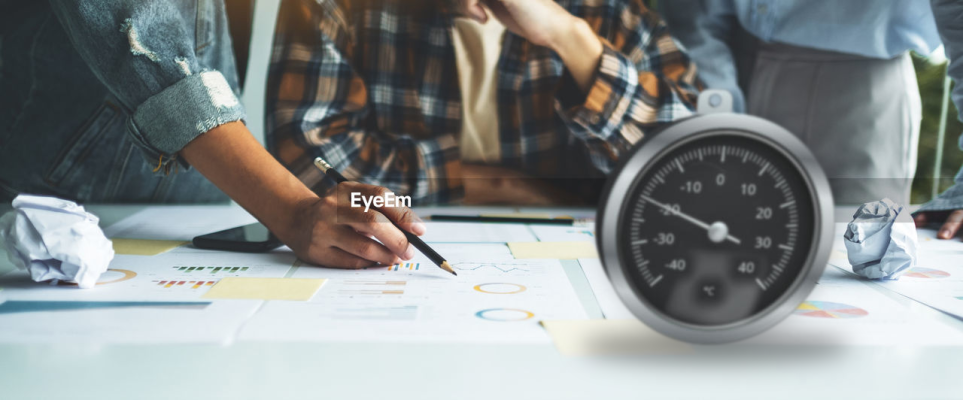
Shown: value=-20 unit=°C
